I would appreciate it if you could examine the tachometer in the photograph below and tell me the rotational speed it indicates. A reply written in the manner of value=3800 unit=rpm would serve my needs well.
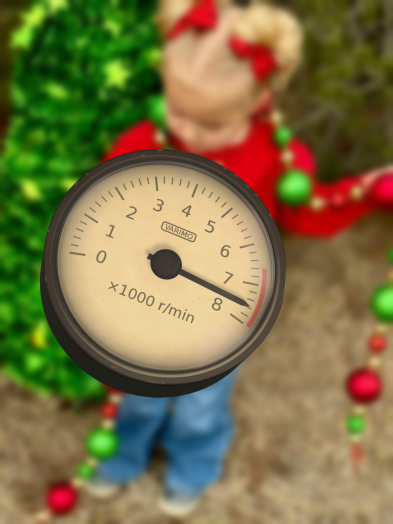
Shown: value=7600 unit=rpm
